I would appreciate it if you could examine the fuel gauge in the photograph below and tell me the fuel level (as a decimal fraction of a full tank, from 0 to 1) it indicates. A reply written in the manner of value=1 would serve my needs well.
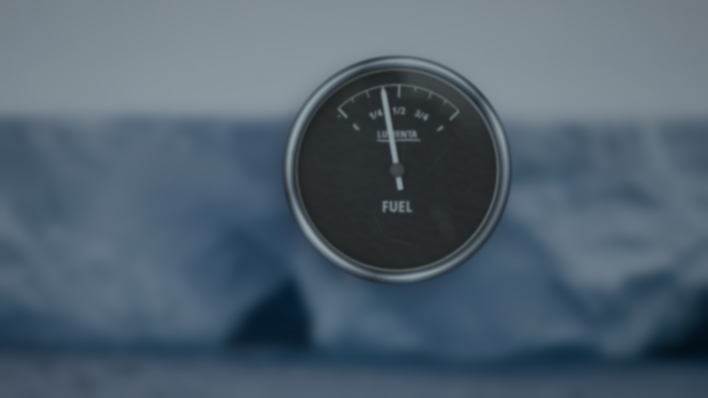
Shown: value=0.375
